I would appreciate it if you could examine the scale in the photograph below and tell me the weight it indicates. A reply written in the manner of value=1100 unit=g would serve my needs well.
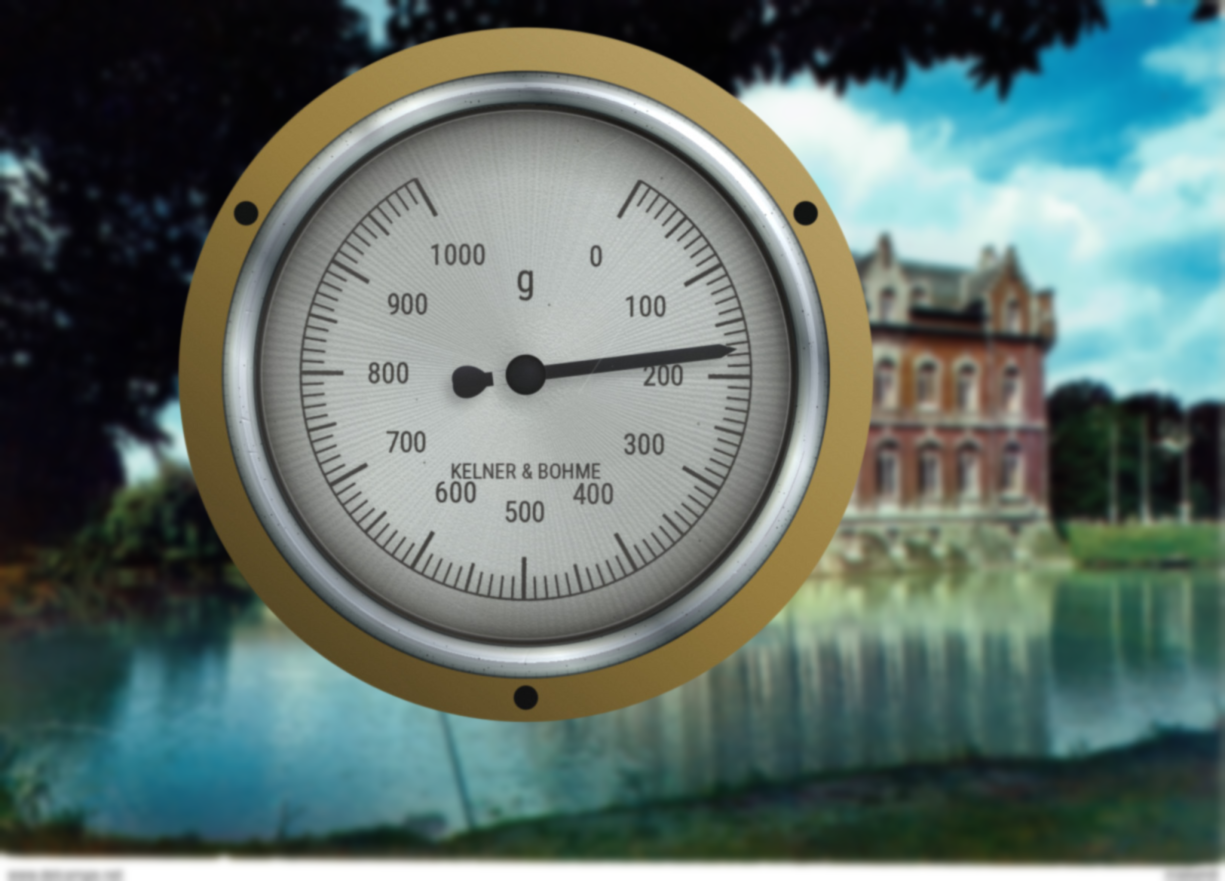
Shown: value=175 unit=g
